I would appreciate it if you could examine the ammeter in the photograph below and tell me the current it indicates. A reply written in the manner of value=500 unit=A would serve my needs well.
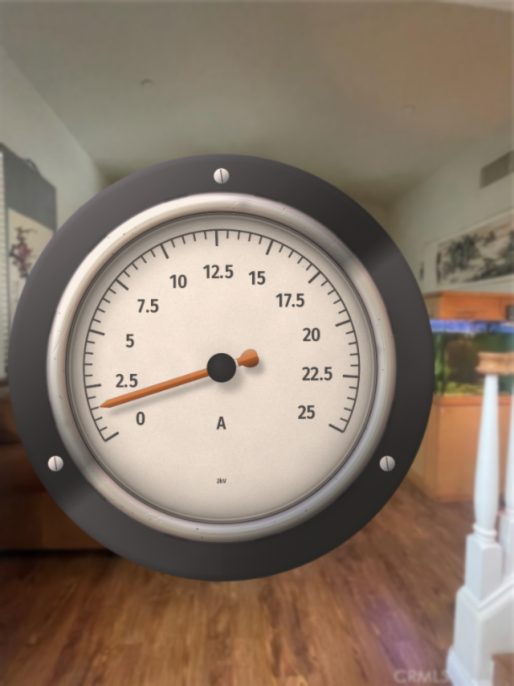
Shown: value=1.5 unit=A
